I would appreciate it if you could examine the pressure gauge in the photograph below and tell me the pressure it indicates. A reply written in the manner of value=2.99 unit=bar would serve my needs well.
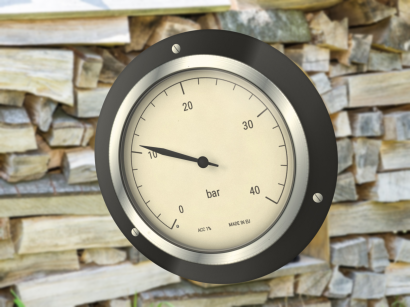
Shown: value=11 unit=bar
